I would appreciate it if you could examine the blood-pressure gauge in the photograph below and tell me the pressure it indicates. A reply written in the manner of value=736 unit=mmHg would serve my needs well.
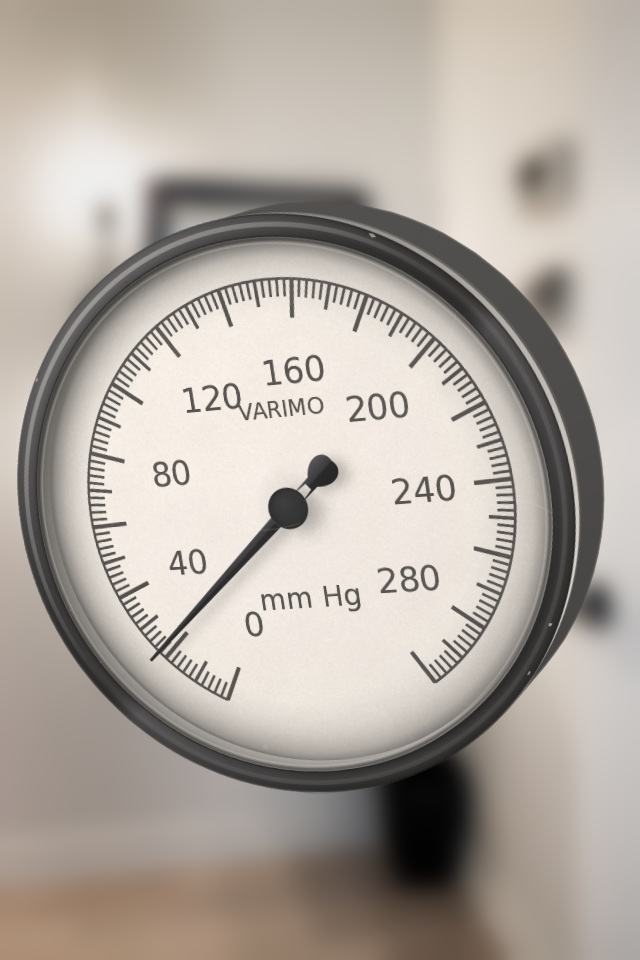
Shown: value=22 unit=mmHg
